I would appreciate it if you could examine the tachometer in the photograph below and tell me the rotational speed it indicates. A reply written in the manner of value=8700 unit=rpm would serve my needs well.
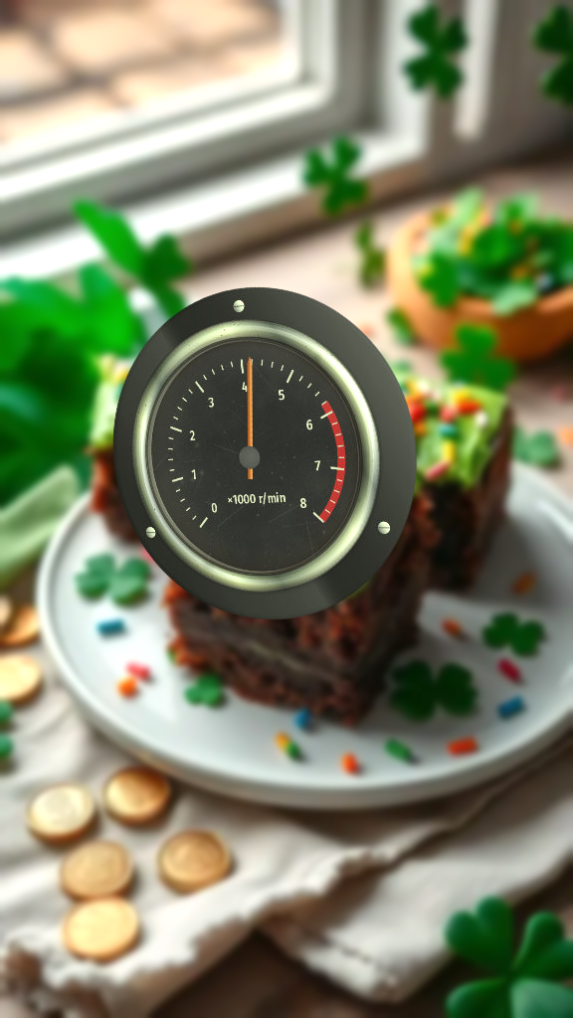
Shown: value=4200 unit=rpm
